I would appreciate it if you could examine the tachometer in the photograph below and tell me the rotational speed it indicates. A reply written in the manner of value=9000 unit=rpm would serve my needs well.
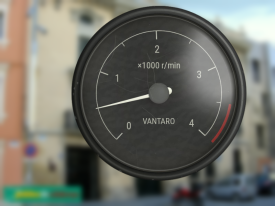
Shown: value=500 unit=rpm
